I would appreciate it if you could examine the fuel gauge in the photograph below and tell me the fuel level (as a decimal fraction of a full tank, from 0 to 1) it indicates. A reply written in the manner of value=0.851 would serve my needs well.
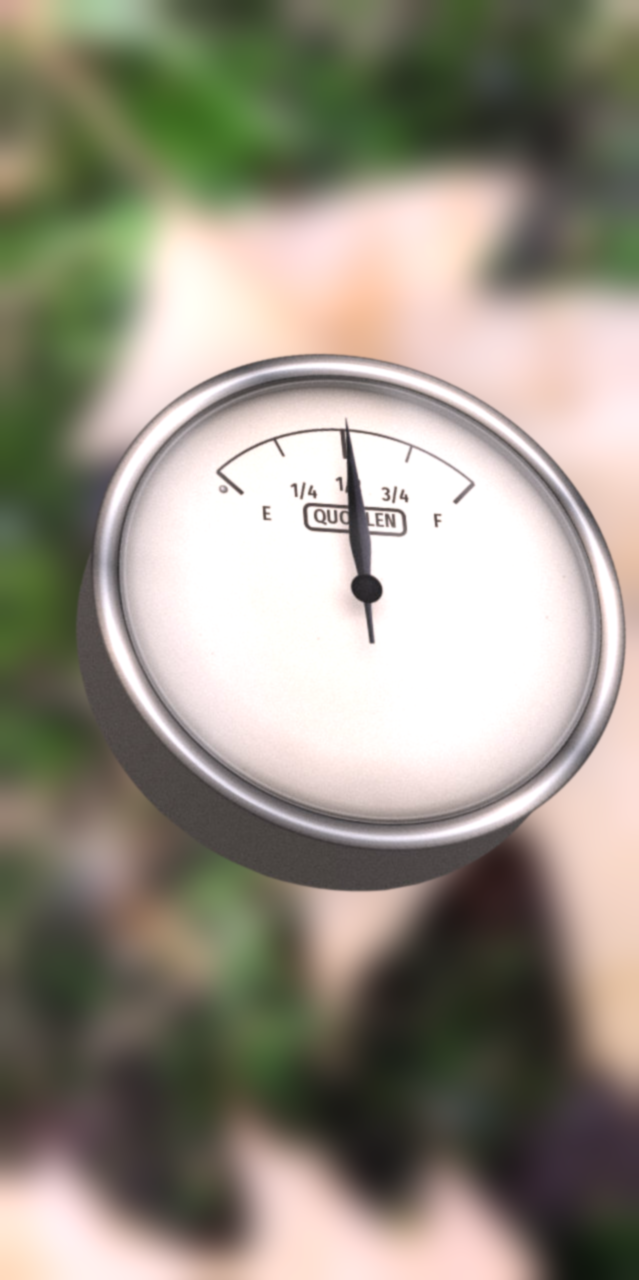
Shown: value=0.5
